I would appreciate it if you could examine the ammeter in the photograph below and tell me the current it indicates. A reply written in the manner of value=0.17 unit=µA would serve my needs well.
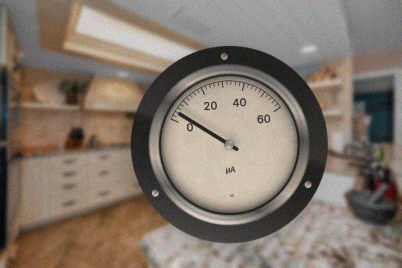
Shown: value=4 unit=µA
